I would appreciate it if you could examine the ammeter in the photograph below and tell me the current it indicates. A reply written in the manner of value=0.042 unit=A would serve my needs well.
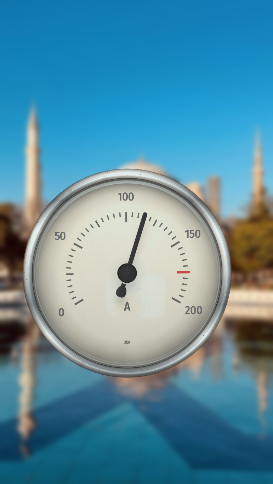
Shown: value=115 unit=A
